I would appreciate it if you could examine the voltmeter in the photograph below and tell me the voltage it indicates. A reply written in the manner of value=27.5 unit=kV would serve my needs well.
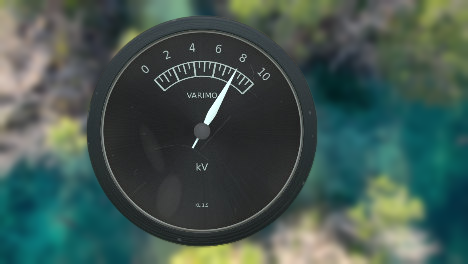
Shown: value=8 unit=kV
